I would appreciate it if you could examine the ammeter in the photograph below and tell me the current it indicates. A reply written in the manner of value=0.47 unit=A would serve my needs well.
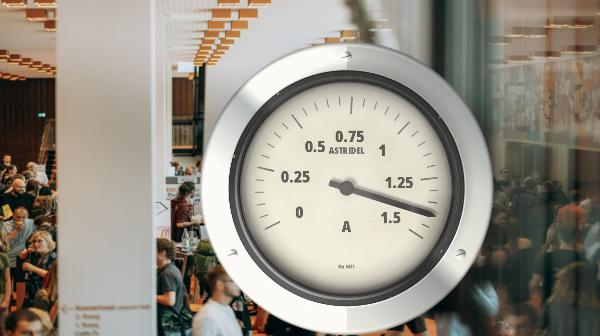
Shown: value=1.4 unit=A
